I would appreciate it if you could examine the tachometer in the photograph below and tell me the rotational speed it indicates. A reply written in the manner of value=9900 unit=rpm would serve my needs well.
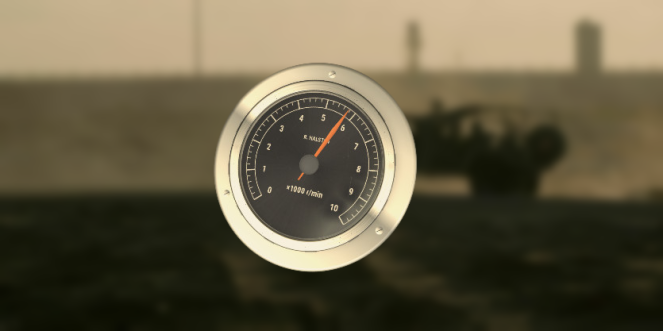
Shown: value=5800 unit=rpm
